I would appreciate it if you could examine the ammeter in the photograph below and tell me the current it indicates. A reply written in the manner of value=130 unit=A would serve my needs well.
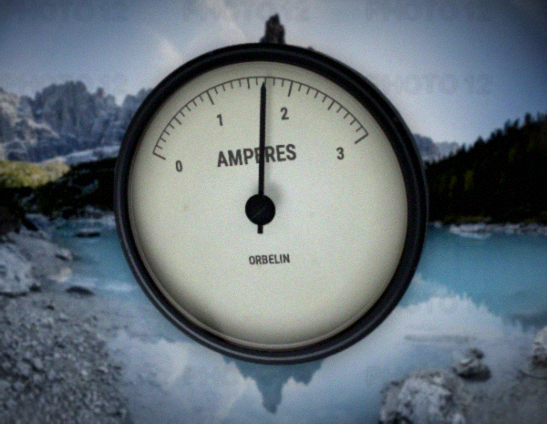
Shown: value=1.7 unit=A
